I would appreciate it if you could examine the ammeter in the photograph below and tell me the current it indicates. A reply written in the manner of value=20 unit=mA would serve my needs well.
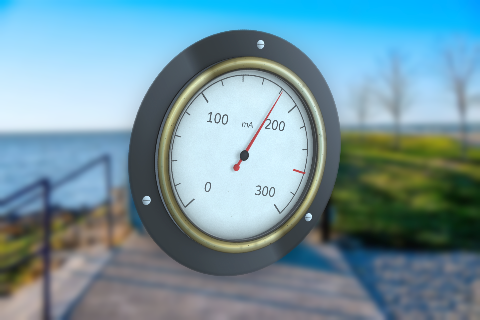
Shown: value=180 unit=mA
